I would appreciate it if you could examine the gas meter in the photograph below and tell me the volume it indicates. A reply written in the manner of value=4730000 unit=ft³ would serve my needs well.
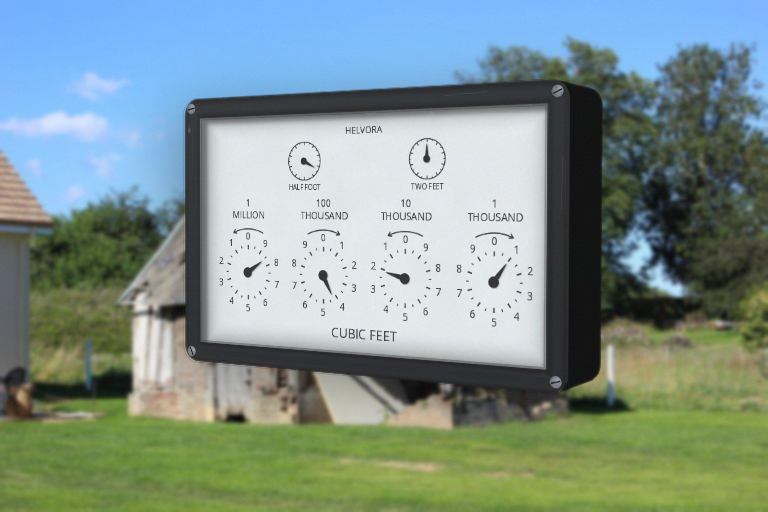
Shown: value=842100 unit=ft³
